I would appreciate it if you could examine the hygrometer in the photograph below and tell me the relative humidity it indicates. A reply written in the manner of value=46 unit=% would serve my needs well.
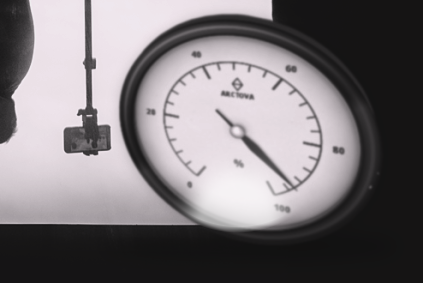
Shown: value=94 unit=%
